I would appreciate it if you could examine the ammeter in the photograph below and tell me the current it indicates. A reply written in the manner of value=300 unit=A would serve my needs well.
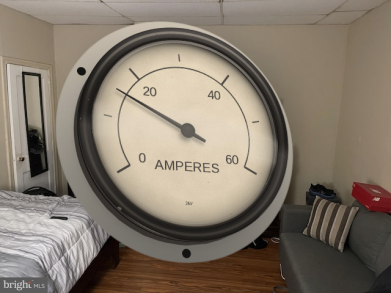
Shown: value=15 unit=A
